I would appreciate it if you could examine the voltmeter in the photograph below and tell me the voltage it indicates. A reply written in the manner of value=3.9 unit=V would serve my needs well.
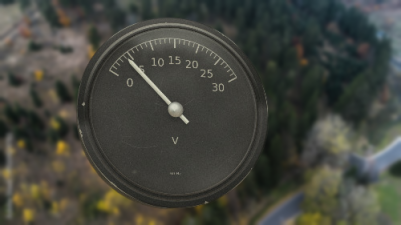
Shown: value=4 unit=V
